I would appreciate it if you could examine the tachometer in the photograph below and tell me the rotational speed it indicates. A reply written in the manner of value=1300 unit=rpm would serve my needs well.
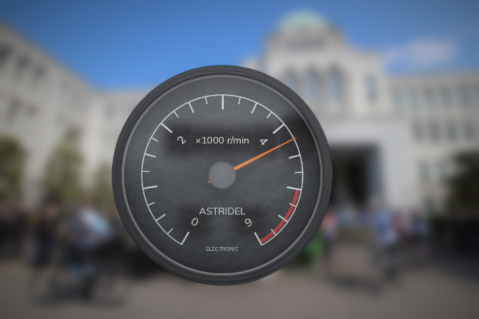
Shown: value=4250 unit=rpm
